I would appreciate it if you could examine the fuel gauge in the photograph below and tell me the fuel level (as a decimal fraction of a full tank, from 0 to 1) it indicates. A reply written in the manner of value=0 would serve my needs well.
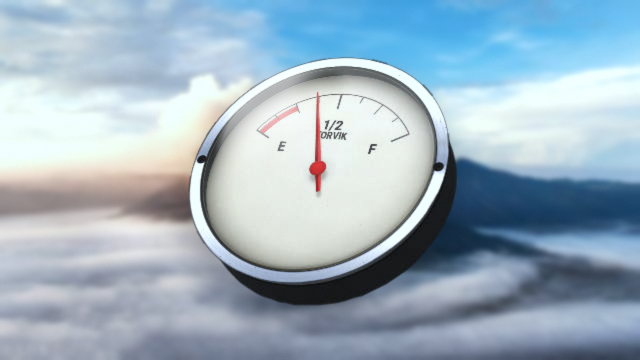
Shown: value=0.375
